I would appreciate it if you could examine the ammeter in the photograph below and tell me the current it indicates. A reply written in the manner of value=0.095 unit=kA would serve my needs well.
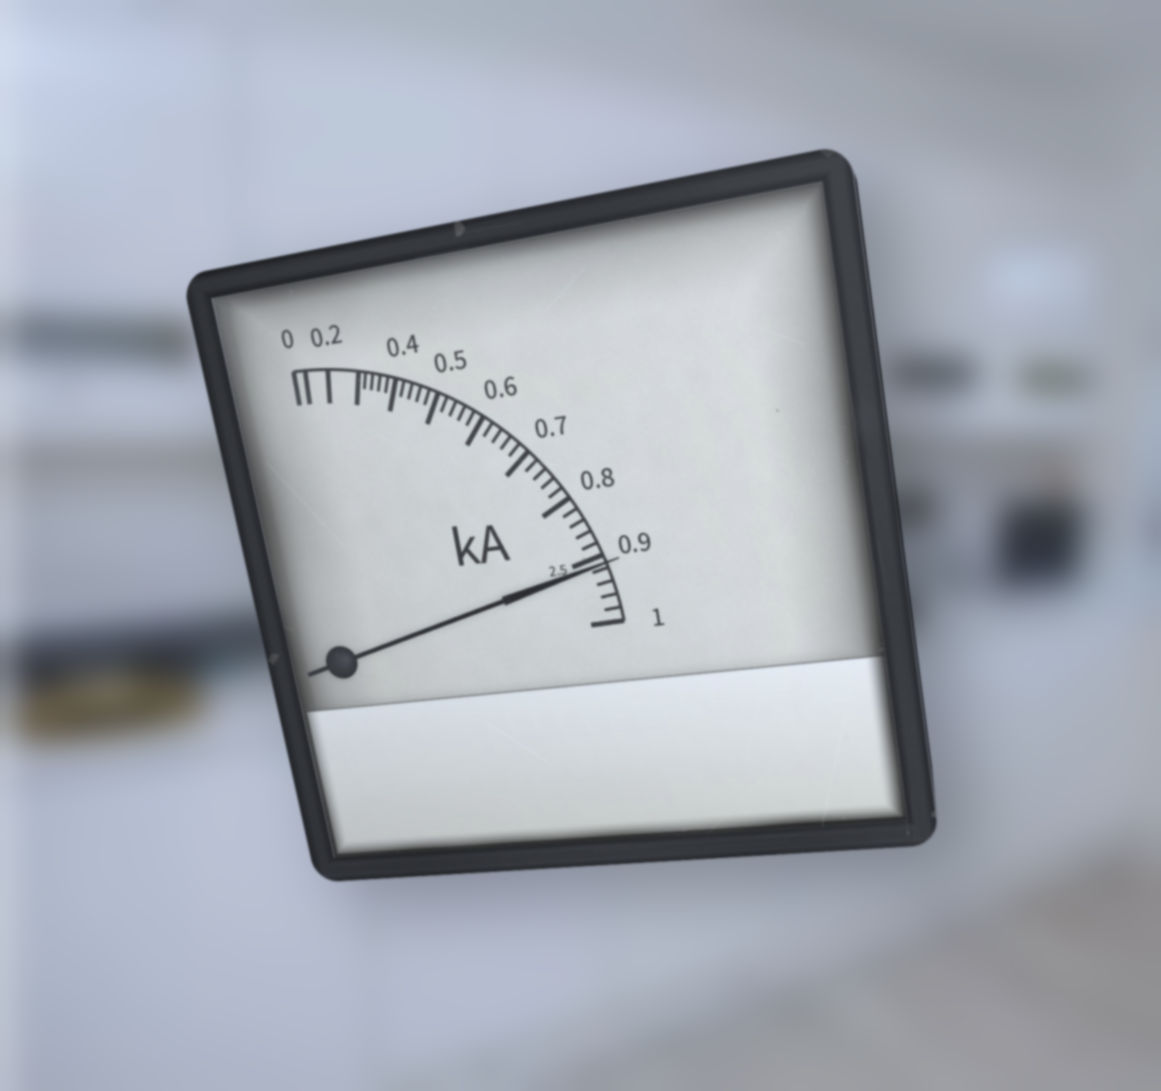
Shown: value=0.91 unit=kA
